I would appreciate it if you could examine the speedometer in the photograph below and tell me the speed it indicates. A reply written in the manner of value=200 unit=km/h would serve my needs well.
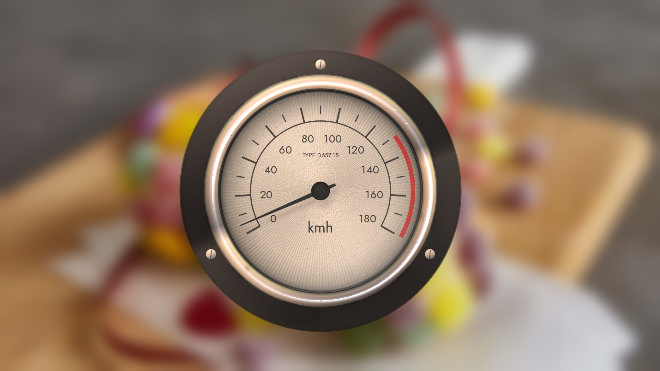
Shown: value=5 unit=km/h
